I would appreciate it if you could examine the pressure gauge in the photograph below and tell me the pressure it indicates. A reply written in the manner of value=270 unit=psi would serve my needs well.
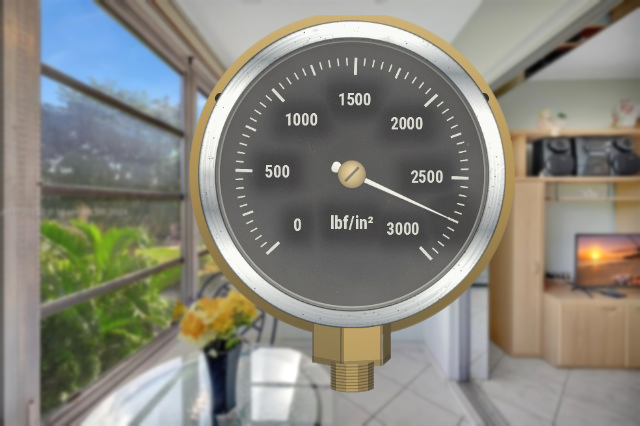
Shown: value=2750 unit=psi
